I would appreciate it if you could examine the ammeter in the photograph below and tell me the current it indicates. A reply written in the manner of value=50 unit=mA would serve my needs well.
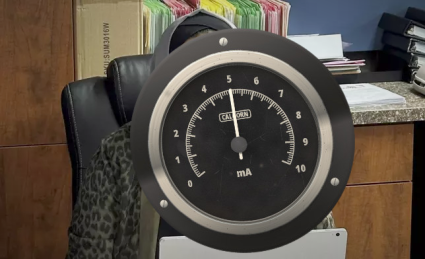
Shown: value=5 unit=mA
